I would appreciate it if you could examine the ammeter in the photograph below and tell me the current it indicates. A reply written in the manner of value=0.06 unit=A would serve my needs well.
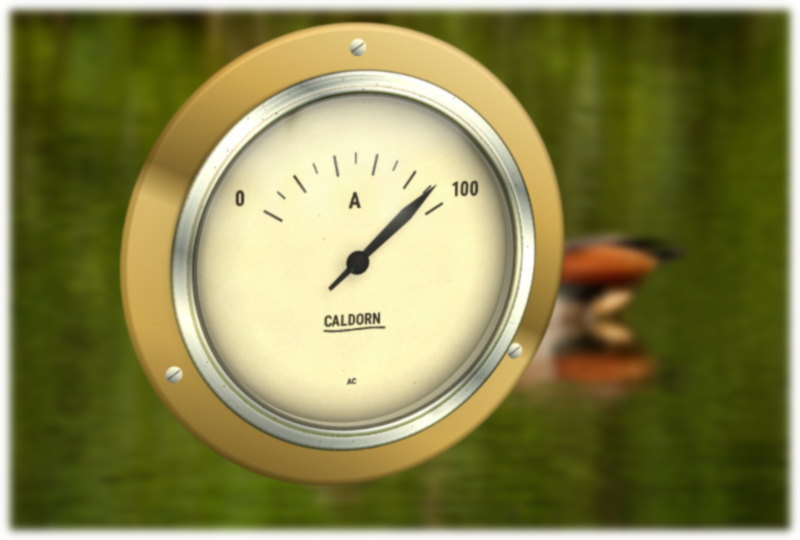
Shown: value=90 unit=A
